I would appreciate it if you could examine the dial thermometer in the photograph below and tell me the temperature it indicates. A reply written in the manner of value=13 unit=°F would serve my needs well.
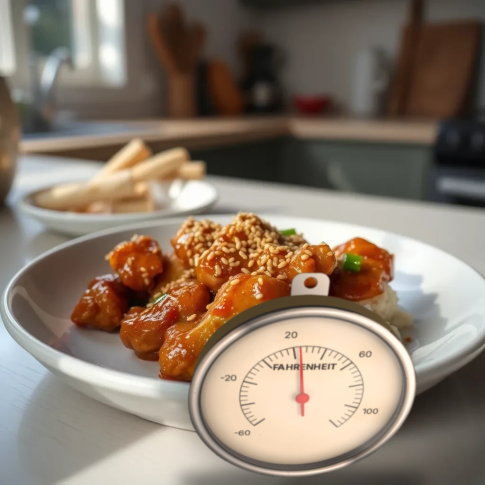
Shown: value=24 unit=°F
